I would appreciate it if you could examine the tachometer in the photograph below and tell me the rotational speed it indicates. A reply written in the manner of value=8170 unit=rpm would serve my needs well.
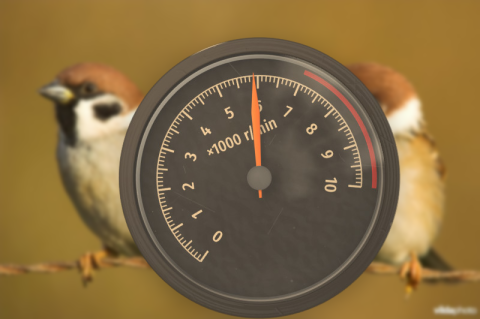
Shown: value=5900 unit=rpm
